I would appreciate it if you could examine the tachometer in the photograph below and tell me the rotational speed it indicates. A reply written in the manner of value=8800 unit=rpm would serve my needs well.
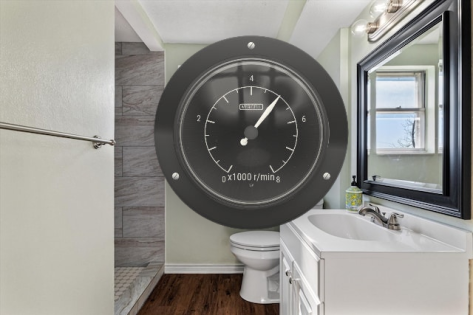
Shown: value=5000 unit=rpm
